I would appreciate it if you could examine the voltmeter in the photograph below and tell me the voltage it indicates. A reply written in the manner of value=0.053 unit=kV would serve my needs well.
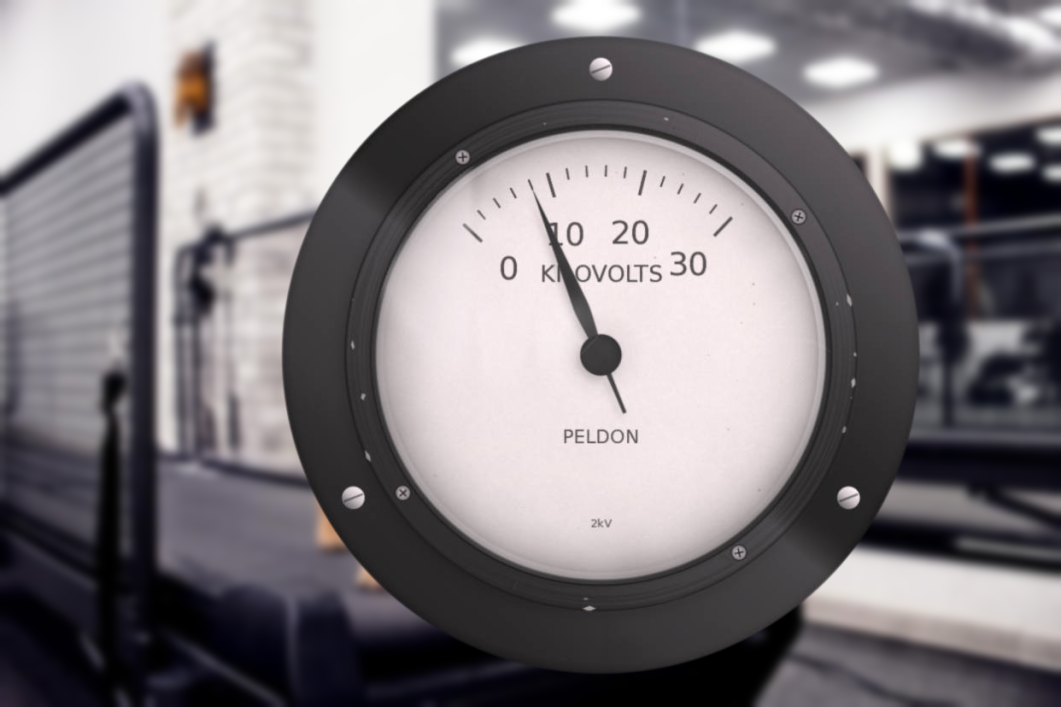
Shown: value=8 unit=kV
